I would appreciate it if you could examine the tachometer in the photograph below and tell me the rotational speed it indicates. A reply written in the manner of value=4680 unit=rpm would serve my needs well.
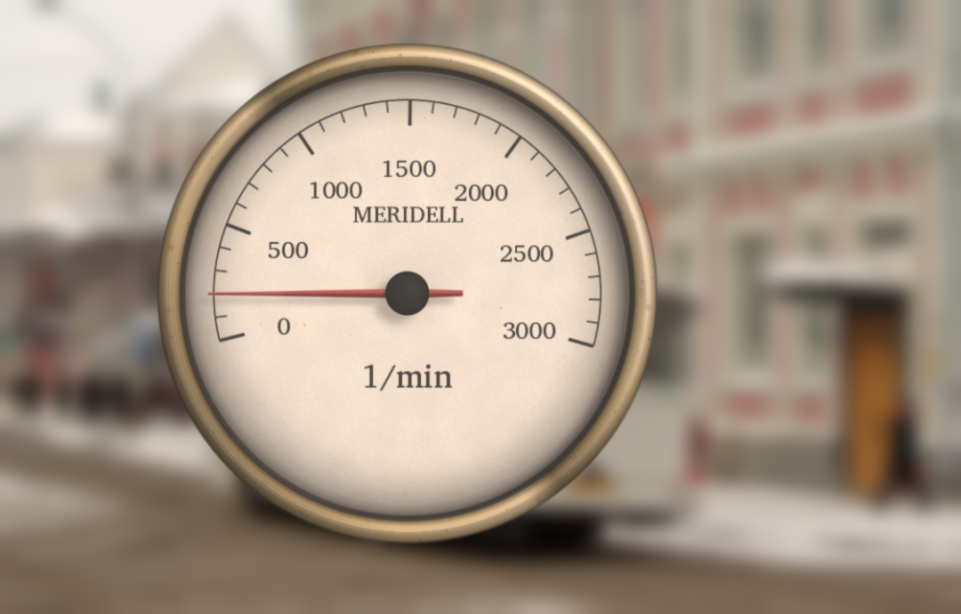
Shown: value=200 unit=rpm
